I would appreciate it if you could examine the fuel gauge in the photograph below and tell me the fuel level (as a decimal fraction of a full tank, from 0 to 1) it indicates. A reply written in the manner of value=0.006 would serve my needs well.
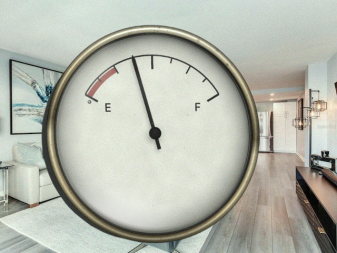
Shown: value=0.375
